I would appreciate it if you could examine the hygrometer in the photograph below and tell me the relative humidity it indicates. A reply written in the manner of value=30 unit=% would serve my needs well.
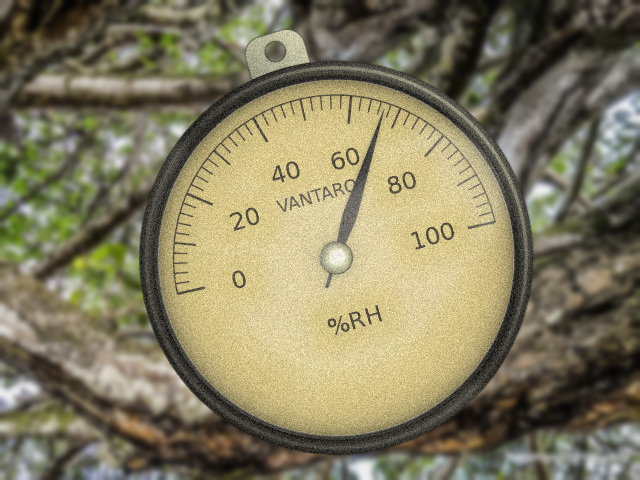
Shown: value=67 unit=%
